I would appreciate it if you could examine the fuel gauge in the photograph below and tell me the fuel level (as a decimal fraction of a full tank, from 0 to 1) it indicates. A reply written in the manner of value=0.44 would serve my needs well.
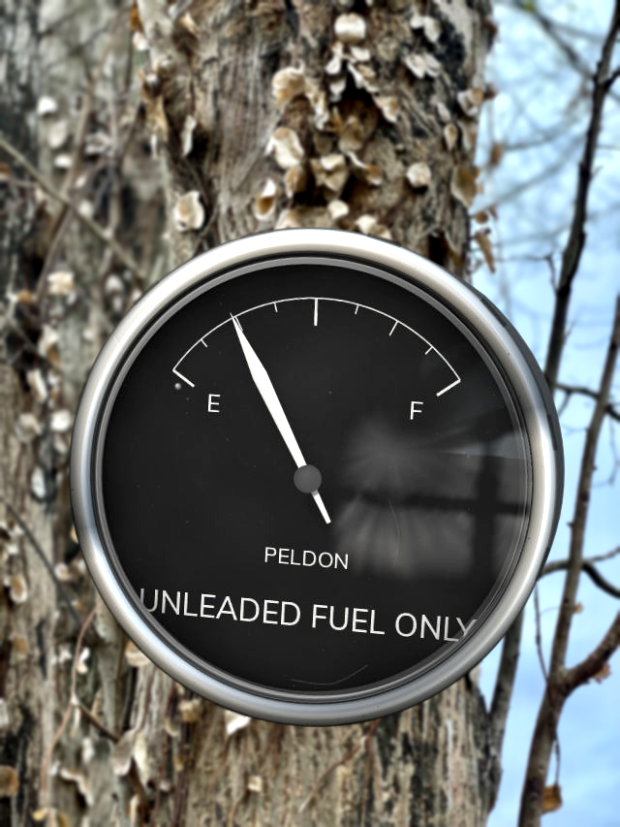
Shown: value=0.25
